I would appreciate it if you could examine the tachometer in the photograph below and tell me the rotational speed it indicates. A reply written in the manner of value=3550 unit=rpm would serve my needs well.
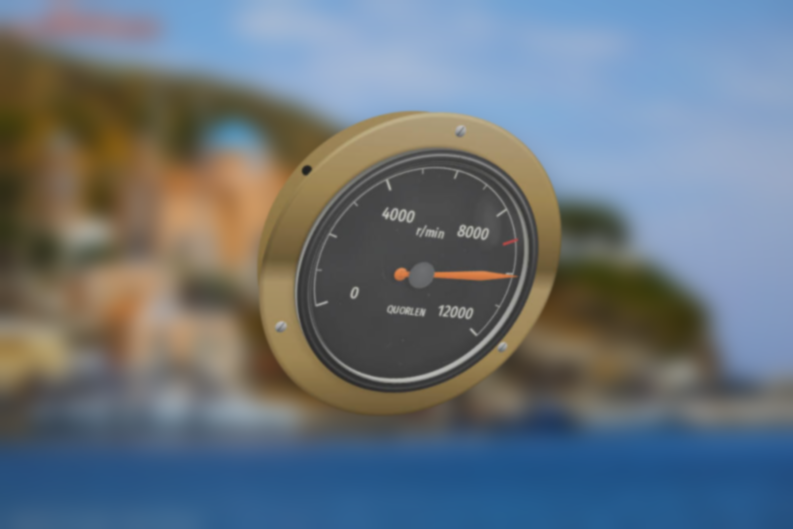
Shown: value=10000 unit=rpm
